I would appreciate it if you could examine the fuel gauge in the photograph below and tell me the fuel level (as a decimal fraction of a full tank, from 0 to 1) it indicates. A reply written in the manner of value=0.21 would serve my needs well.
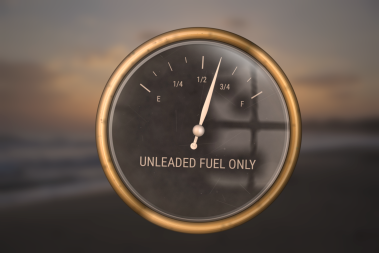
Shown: value=0.625
